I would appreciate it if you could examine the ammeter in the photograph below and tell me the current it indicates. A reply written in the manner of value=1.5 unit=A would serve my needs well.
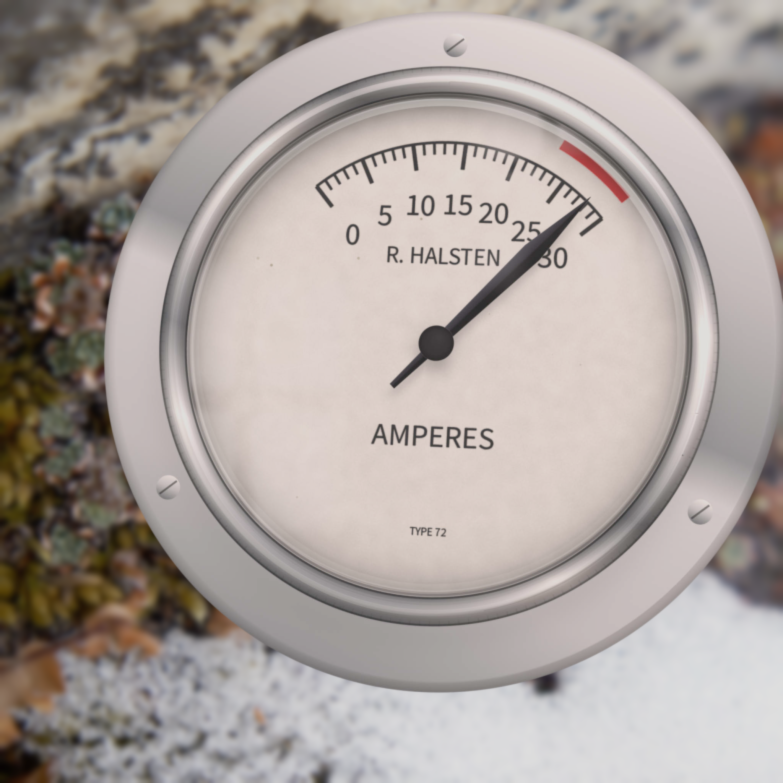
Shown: value=28 unit=A
